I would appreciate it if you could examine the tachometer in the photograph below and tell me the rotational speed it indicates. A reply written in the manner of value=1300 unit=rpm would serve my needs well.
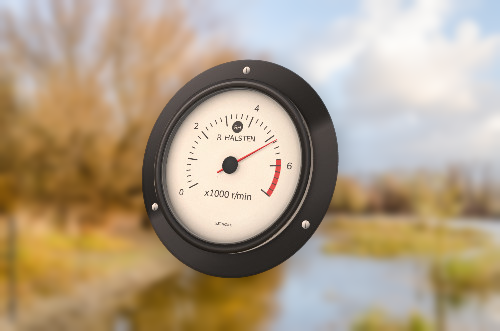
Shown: value=5200 unit=rpm
